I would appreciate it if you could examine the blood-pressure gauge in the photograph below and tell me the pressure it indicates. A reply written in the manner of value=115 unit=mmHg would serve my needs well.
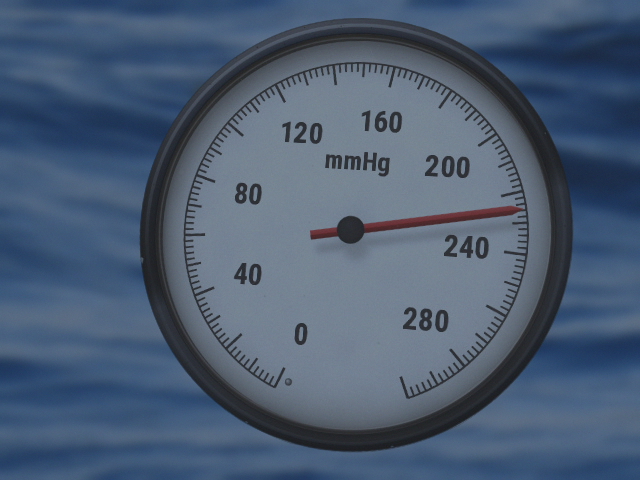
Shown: value=226 unit=mmHg
